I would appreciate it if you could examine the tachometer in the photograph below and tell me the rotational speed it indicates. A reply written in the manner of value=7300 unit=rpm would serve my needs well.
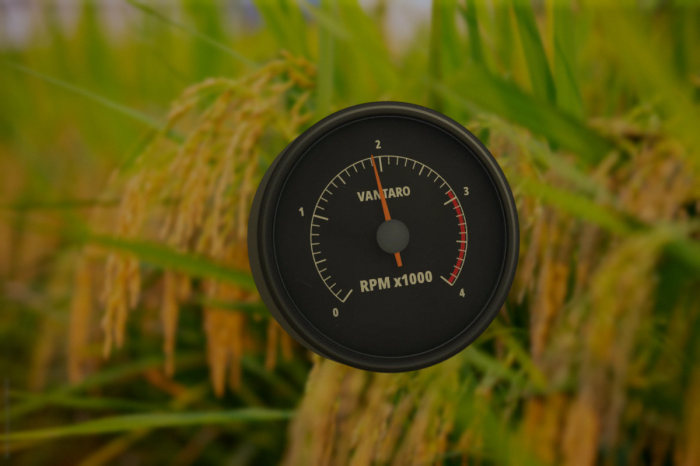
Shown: value=1900 unit=rpm
